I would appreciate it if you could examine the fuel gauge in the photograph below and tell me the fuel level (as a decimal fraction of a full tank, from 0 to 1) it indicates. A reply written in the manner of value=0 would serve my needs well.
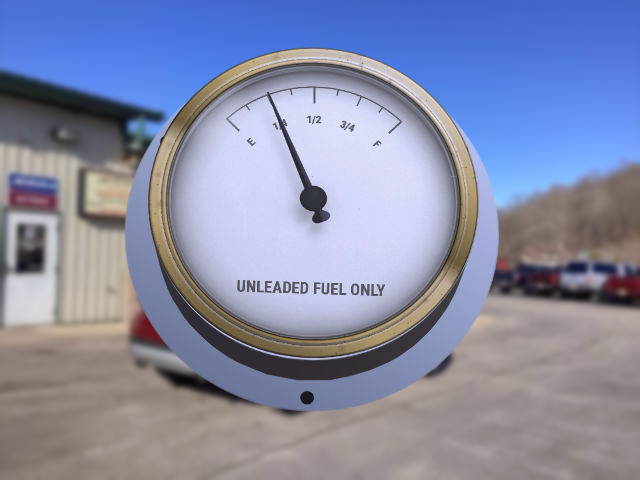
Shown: value=0.25
